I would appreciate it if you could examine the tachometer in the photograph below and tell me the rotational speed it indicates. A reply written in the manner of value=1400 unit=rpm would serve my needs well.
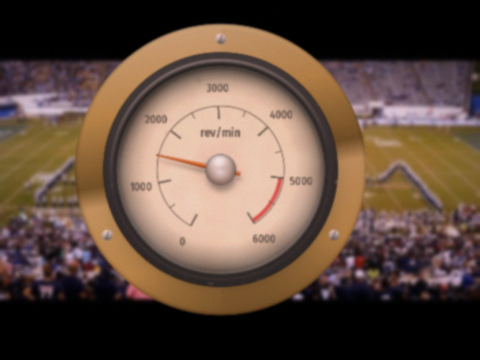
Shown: value=1500 unit=rpm
